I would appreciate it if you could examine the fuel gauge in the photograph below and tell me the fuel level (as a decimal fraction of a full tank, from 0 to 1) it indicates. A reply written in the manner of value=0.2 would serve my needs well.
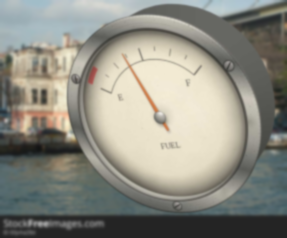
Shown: value=0.375
